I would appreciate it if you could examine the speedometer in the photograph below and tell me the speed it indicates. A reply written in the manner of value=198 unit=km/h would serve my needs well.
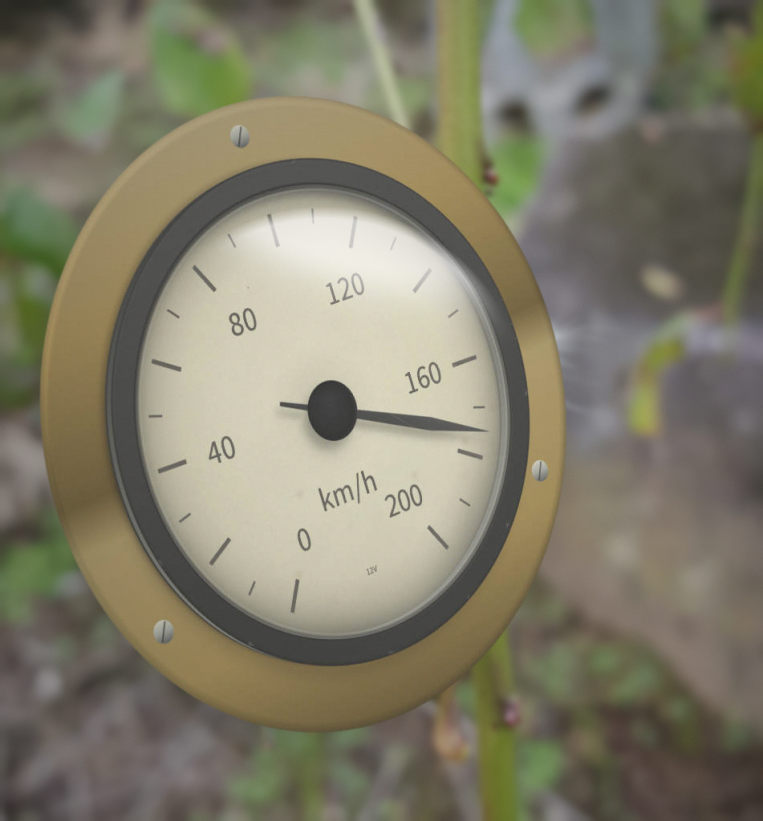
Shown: value=175 unit=km/h
